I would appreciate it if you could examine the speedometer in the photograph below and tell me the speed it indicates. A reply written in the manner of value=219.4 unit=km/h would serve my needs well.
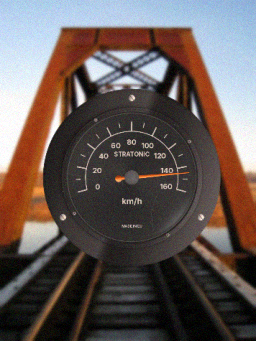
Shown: value=145 unit=km/h
